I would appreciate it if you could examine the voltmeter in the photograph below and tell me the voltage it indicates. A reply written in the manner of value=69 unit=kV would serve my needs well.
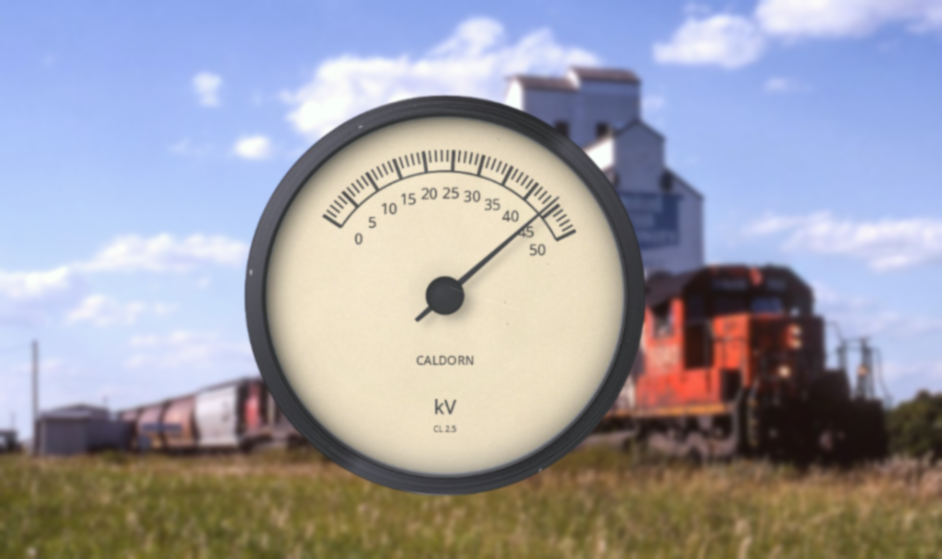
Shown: value=44 unit=kV
